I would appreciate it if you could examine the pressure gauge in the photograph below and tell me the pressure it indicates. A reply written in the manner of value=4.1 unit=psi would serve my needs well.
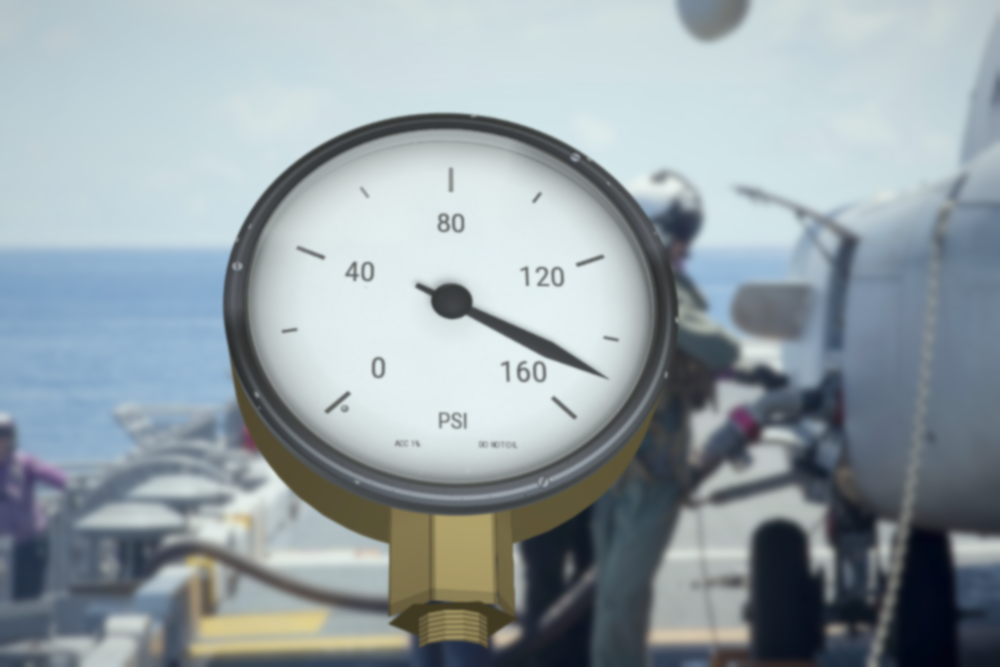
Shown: value=150 unit=psi
